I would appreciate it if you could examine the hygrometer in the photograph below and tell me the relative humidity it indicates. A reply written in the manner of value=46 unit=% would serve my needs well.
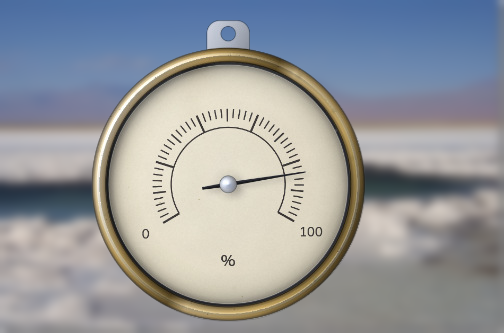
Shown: value=84 unit=%
